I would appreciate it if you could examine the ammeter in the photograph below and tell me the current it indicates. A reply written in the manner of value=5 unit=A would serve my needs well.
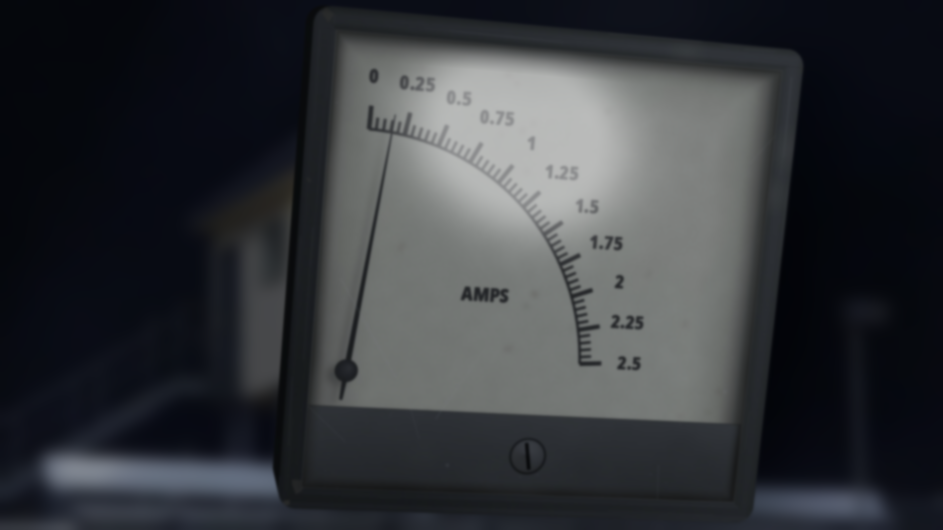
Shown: value=0.15 unit=A
